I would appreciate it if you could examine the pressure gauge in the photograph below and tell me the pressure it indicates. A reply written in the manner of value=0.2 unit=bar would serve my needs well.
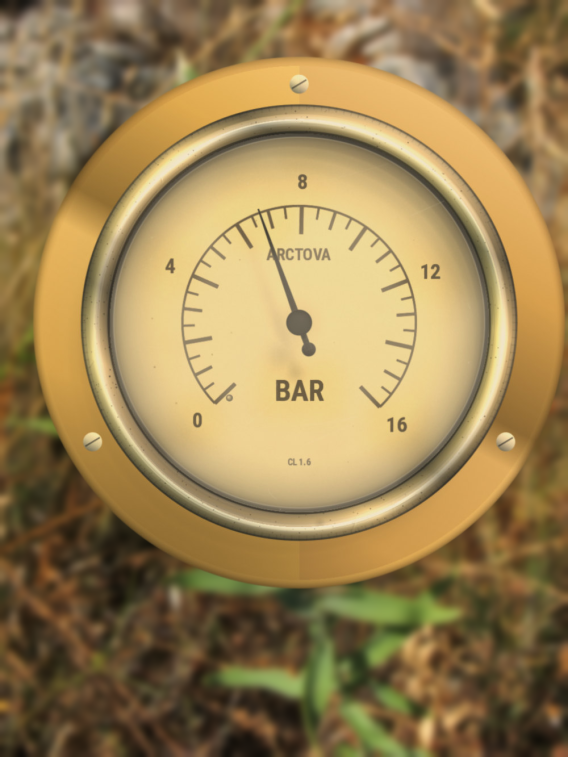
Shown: value=6.75 unit=bar
